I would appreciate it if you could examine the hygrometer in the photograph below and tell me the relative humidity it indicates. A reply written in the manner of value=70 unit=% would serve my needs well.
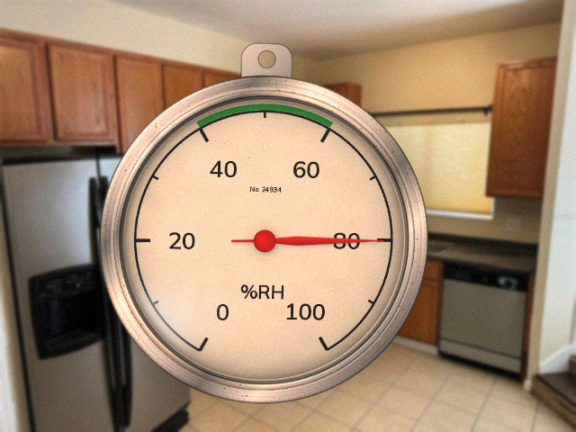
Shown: value=80 unit=%
